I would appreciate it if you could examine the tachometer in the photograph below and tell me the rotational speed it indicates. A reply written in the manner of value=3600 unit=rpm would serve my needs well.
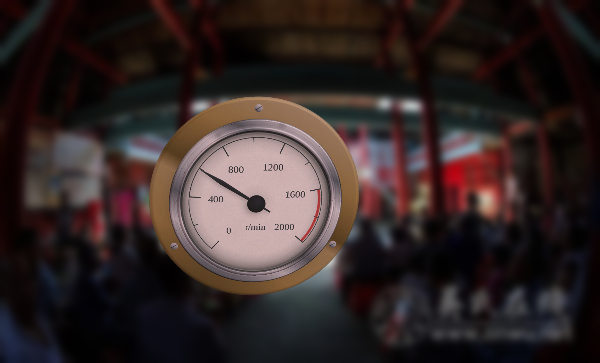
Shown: value=600 unit=rpm
